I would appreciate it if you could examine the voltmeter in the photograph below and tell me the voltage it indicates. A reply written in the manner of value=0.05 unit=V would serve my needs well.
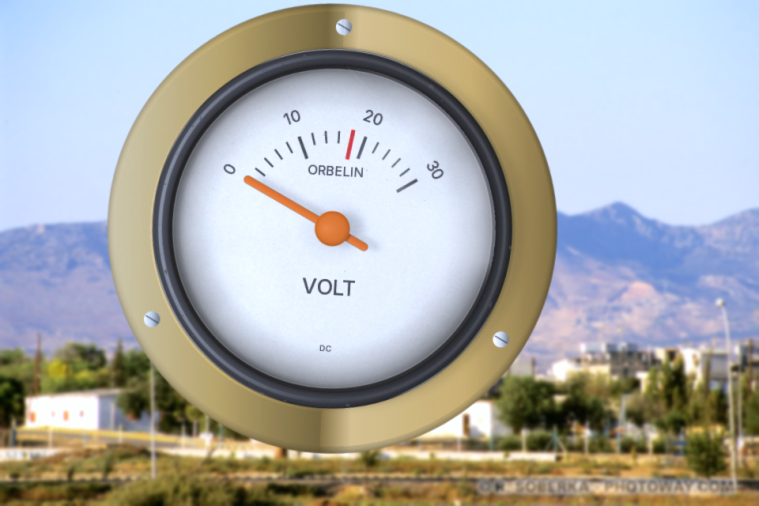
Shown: value=0 unit=V
